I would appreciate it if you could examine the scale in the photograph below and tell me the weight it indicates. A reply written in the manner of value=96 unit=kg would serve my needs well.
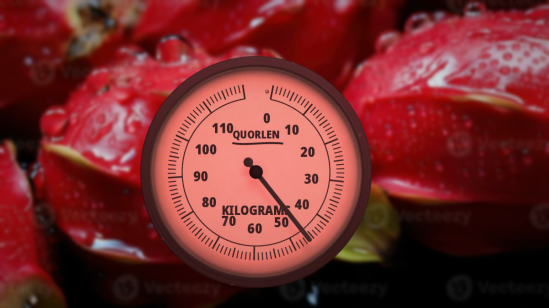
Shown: value=46 unit=kg
